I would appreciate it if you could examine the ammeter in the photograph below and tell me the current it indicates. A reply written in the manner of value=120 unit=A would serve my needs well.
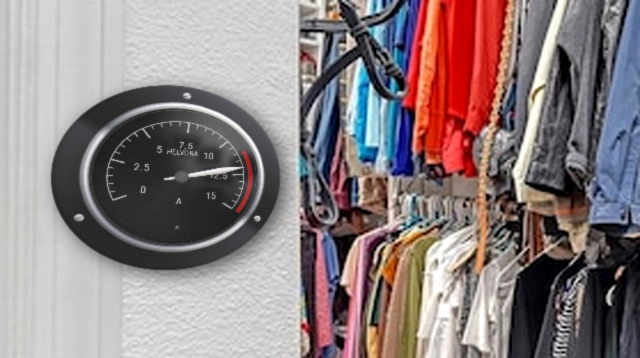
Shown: value=12 unit=A
